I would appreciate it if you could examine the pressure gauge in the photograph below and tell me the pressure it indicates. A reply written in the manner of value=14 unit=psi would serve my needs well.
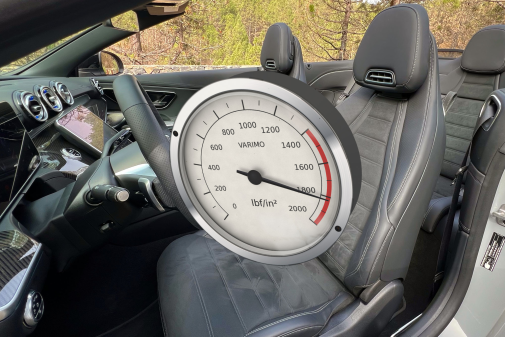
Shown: value=1800 unit=psi
